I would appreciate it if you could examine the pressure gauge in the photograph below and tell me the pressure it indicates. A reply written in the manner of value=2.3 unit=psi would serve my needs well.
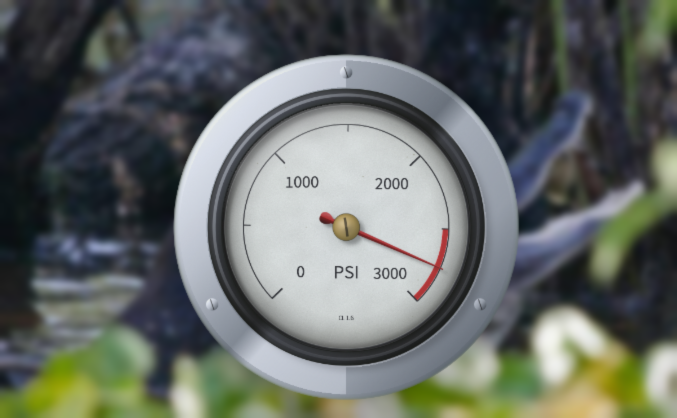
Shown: value=2750 unit=psi
